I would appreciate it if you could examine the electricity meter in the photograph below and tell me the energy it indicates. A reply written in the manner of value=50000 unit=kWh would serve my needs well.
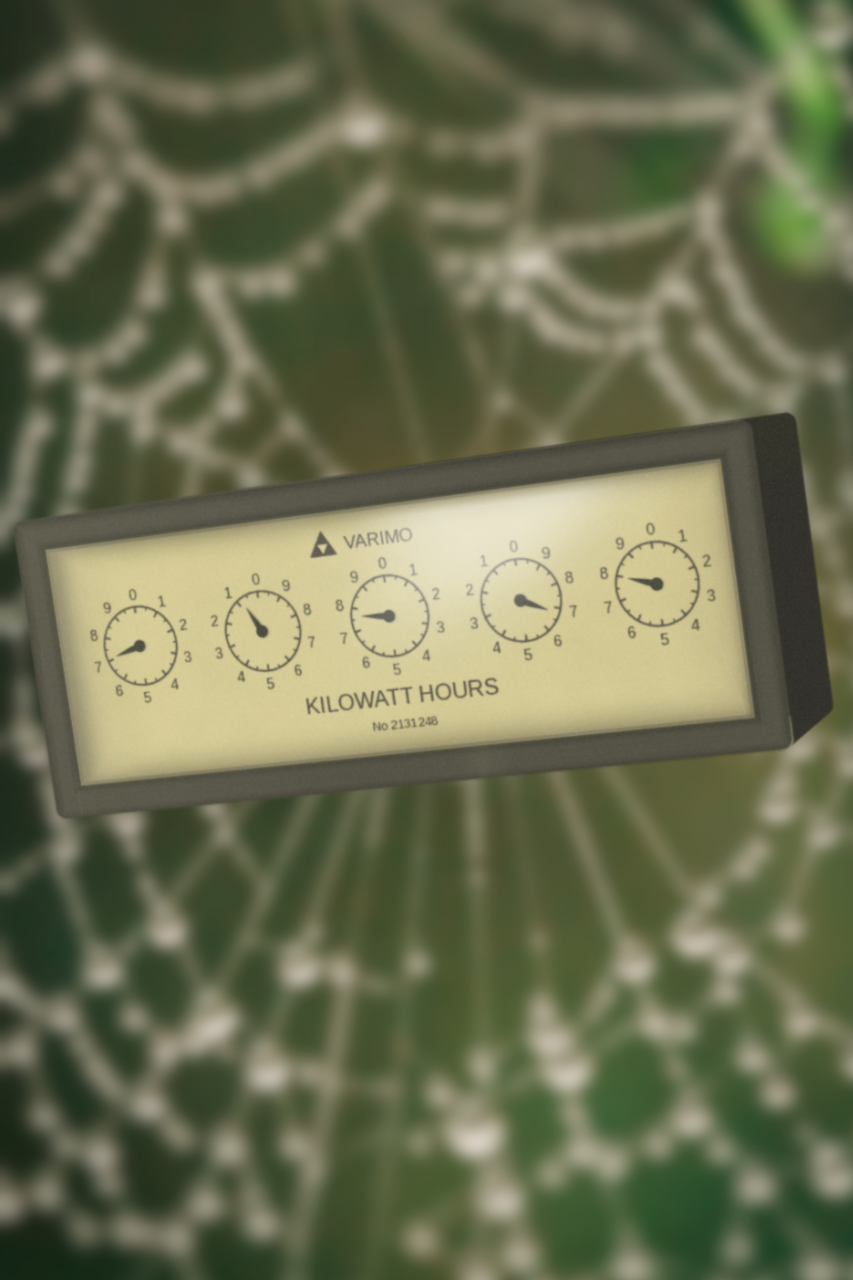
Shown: value=70768 unit=kWh
